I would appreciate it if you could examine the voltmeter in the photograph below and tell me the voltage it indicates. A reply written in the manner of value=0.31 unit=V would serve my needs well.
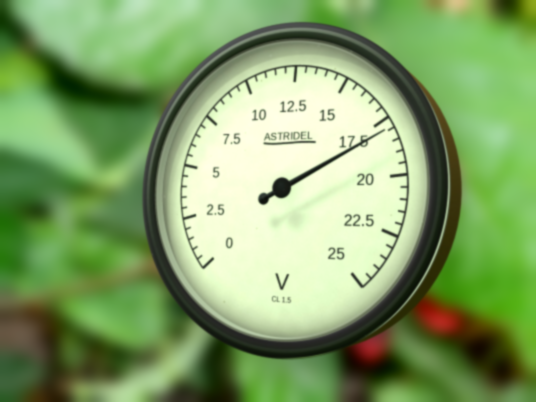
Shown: value=18 unit=V
